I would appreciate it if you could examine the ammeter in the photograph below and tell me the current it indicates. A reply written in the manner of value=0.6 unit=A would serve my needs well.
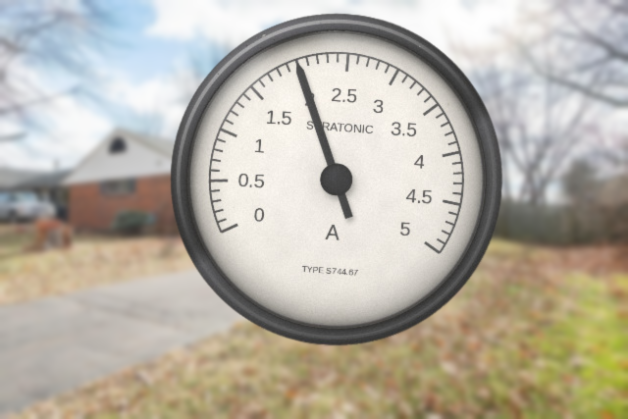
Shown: value=2 unit=A
